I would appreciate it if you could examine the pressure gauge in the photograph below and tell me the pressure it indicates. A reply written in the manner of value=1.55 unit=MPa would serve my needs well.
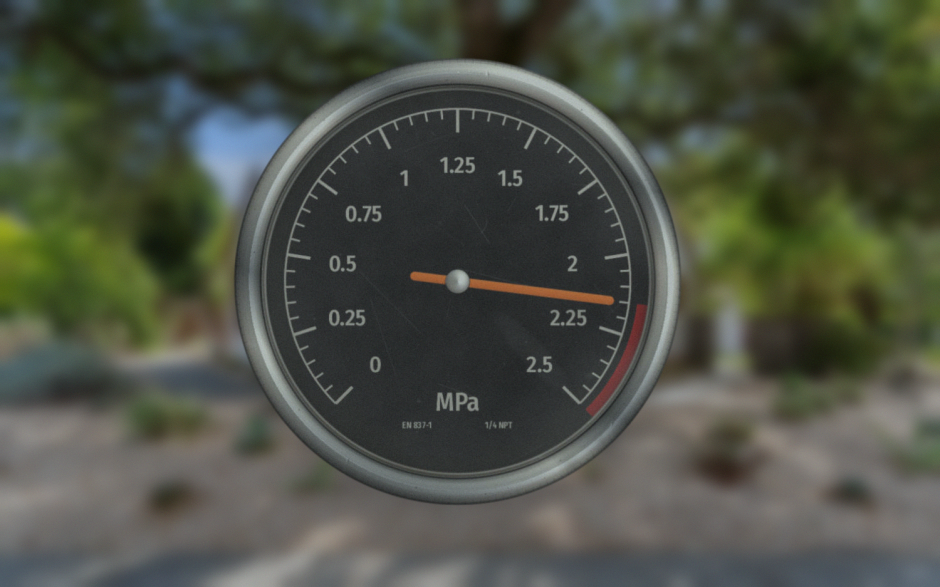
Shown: value=2.15 unit=MPa
